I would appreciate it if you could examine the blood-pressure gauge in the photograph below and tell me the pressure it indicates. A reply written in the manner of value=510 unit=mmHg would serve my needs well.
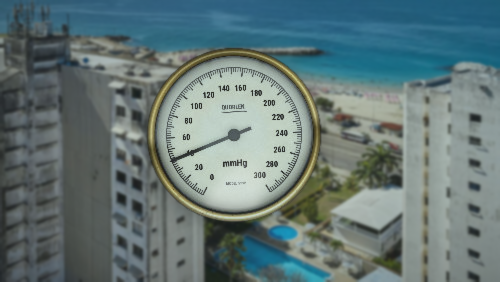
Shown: value=40 unit=mmHg
